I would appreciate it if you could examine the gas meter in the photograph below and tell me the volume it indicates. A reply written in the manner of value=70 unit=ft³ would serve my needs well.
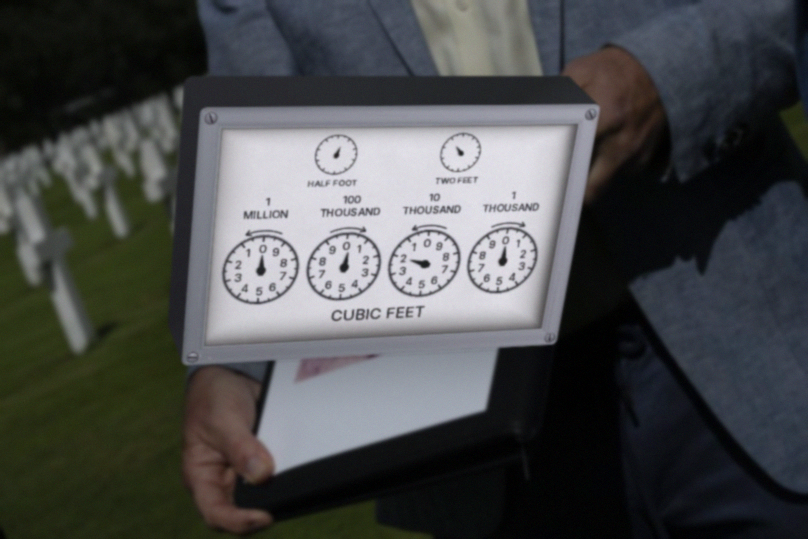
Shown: value=2000 unit=ft³
